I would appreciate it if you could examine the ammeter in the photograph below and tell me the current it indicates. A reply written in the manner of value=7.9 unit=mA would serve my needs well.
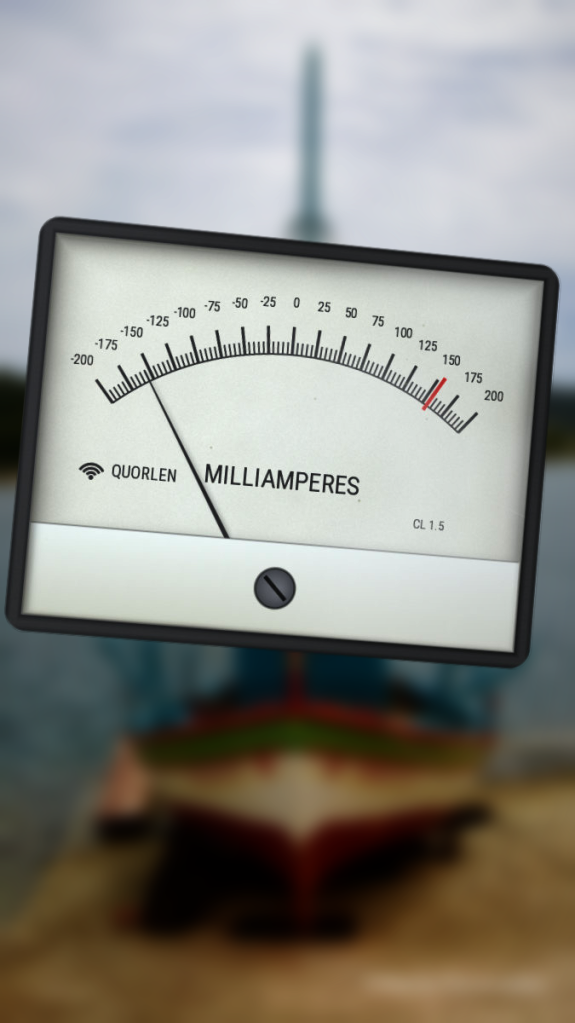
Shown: value=-155 unit=mA
